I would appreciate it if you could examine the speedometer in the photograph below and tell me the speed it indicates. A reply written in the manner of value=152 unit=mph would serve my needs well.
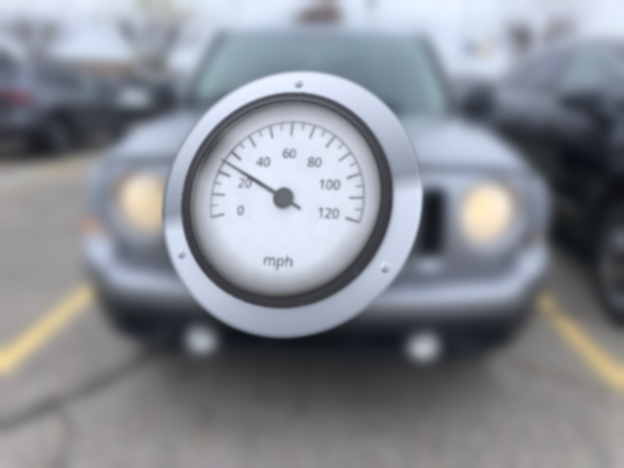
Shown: value=25 unit=mph
